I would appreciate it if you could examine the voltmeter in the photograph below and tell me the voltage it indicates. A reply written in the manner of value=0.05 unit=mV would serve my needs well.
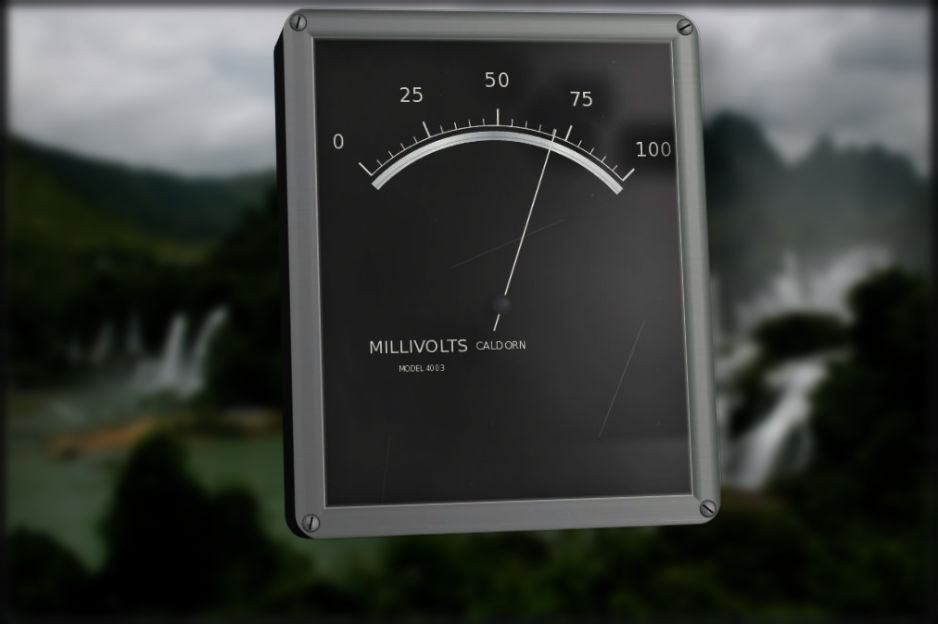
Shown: value=70 unit=mV
